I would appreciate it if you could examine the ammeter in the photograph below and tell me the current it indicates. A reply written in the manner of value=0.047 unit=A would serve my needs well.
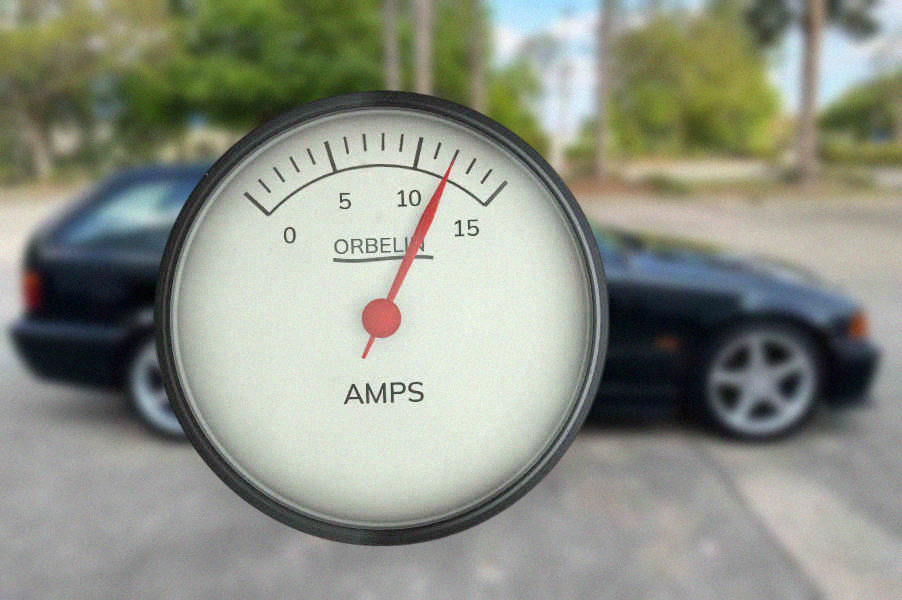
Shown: value=12 unit=A
